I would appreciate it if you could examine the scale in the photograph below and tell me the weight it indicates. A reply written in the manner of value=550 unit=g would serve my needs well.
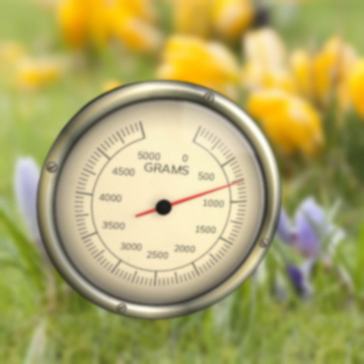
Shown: value=750 unit=g
